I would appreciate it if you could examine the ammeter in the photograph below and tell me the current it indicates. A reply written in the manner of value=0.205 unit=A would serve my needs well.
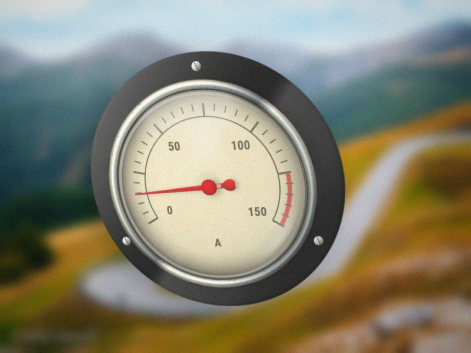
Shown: value=15 unit=A
